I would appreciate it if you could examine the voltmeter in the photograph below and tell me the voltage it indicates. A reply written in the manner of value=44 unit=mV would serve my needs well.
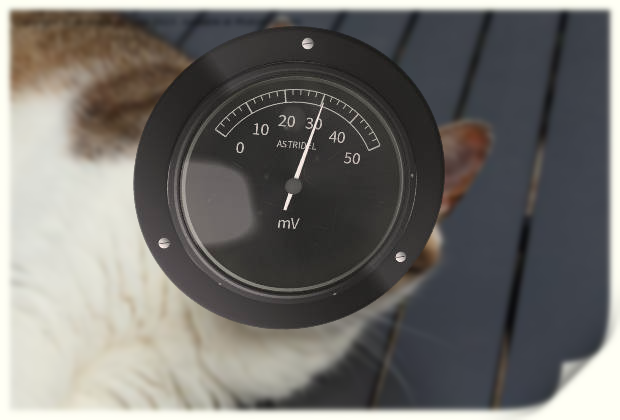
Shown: value=30 unit=mV
